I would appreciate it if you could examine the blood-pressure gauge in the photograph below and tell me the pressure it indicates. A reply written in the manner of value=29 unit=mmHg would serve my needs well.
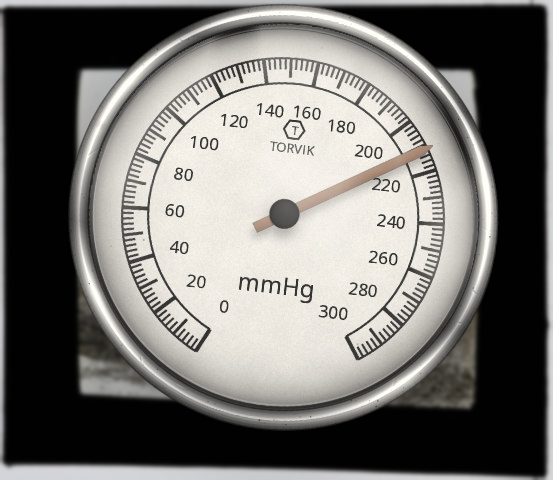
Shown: value=212 unit=mmHg
